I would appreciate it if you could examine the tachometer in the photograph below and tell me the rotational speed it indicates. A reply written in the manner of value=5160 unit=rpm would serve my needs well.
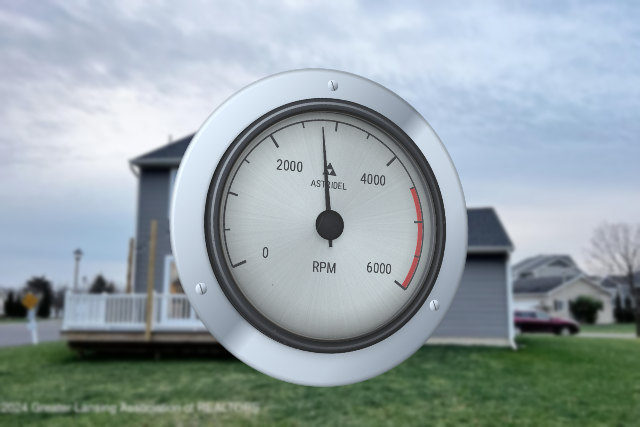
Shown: value=2750 unit=rpm
